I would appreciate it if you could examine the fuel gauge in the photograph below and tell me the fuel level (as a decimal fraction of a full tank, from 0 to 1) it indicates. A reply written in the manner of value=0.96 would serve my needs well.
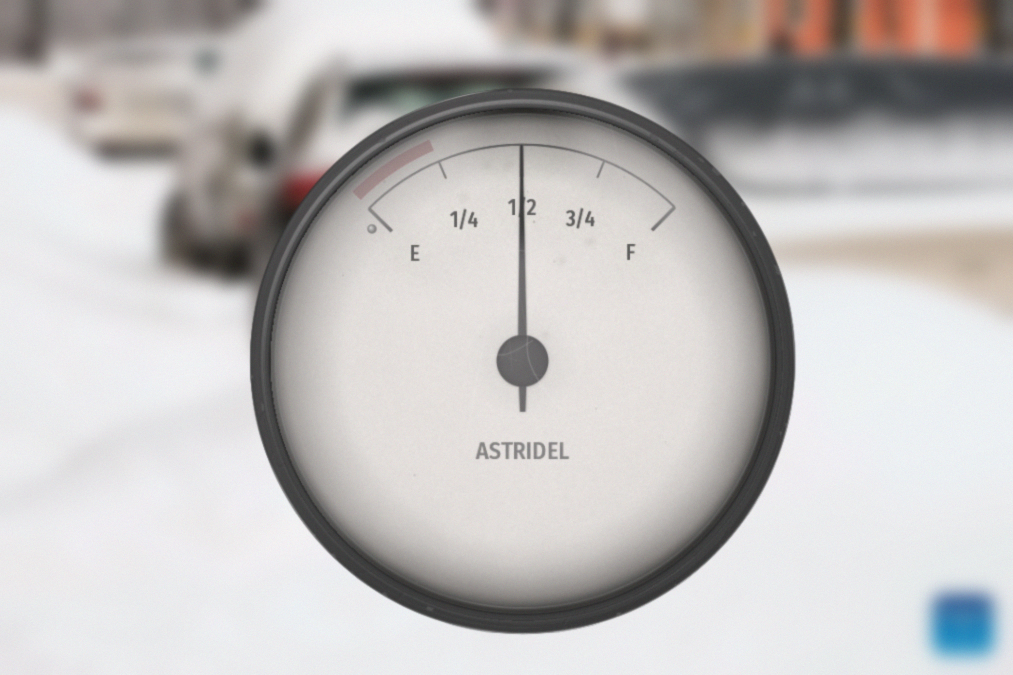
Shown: value=0.5
